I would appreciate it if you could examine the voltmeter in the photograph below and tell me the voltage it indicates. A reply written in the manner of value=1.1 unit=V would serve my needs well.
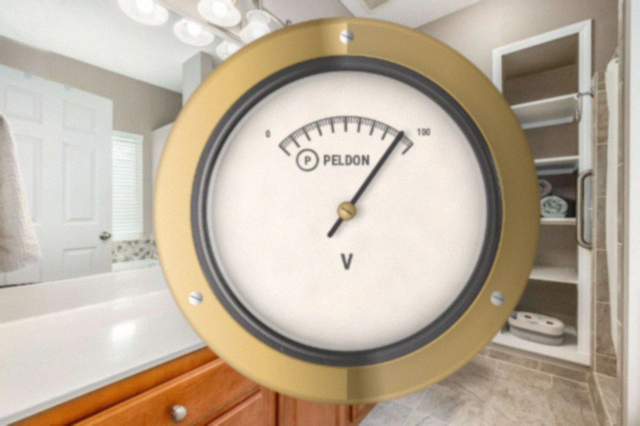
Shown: value=90 unit=V
